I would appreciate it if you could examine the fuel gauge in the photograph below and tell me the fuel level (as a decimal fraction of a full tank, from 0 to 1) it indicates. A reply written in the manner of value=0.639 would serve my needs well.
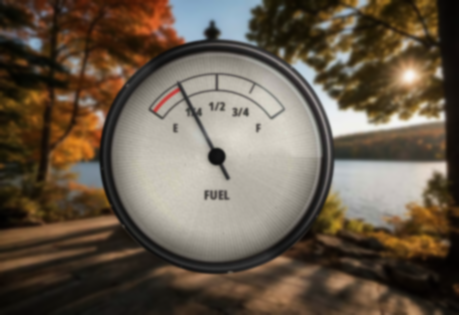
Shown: value=0.25
